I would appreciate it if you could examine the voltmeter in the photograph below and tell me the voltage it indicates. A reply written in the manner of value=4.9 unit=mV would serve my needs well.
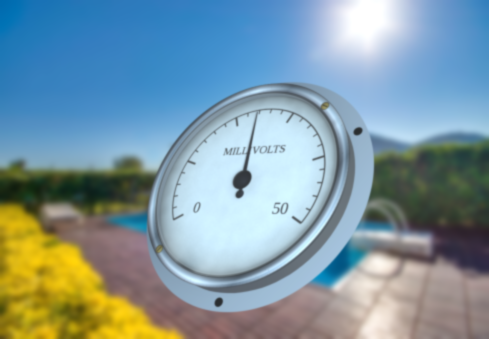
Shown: value=24 unit=mV
